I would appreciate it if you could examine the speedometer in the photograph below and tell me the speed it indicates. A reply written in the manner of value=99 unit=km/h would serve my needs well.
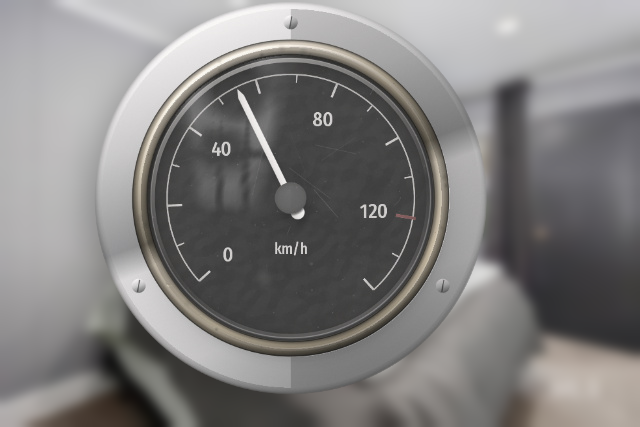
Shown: value=55 unit=km/h
